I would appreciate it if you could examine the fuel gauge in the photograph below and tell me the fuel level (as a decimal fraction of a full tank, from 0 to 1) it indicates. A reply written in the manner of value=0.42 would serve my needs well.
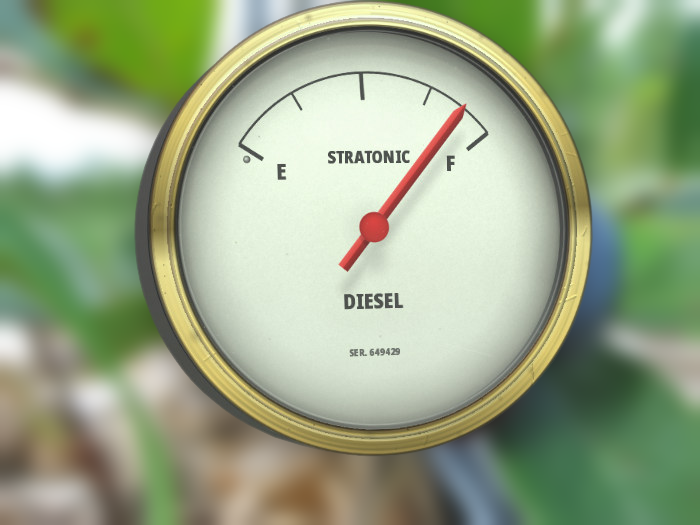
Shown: value=0.875
